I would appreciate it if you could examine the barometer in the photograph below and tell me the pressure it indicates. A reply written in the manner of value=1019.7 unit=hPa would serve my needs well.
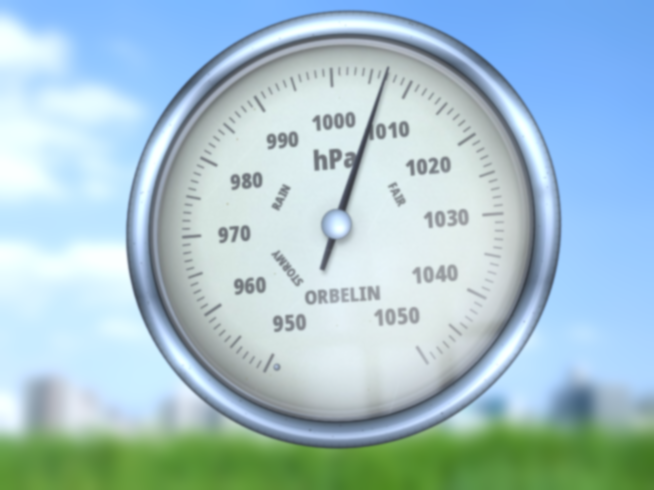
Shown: value=1007 unit=hPa
